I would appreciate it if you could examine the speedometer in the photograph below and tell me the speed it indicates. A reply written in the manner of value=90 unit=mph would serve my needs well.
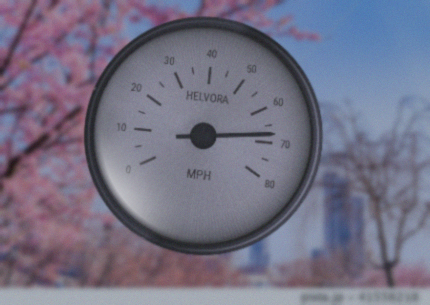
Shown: value=67.5 unit=mph
